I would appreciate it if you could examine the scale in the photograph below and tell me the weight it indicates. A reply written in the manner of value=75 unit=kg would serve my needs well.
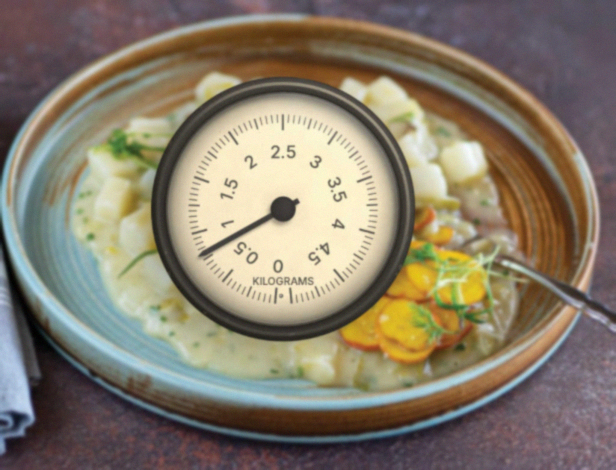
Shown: value=0.8 unit=kg
